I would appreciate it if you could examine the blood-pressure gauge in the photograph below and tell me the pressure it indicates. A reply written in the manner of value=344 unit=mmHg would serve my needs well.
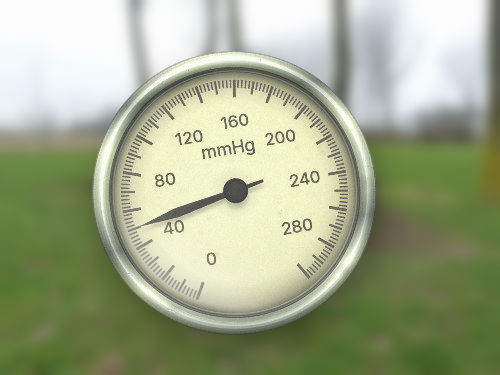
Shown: value=50 unit=mmHg
